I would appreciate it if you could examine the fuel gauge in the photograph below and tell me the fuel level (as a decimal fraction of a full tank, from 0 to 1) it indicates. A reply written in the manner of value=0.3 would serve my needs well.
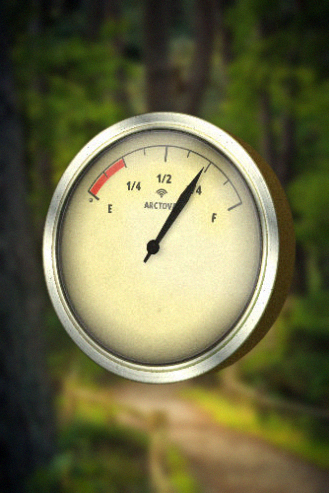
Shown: value=0.75
